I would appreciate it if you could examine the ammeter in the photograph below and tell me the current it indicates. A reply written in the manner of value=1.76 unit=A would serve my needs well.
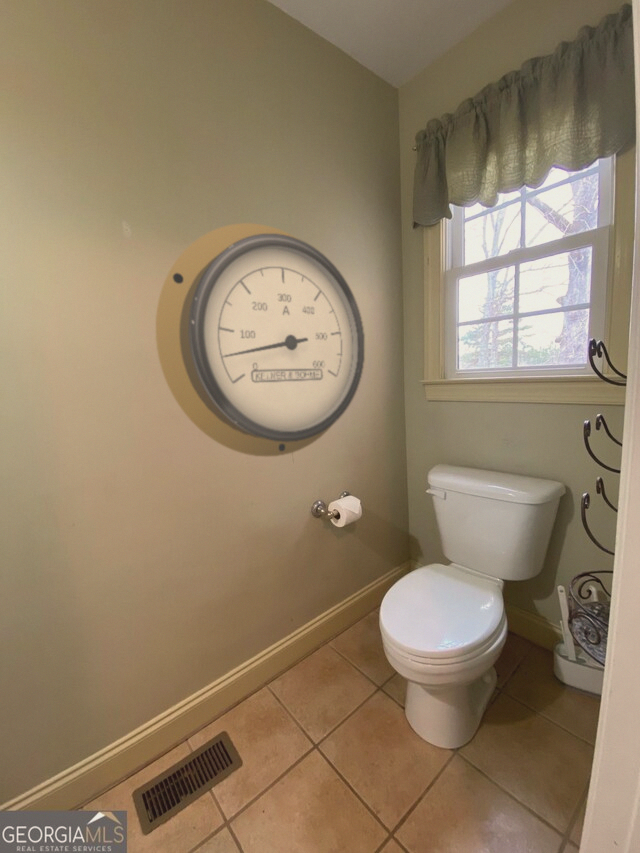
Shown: value=50 unit=A
